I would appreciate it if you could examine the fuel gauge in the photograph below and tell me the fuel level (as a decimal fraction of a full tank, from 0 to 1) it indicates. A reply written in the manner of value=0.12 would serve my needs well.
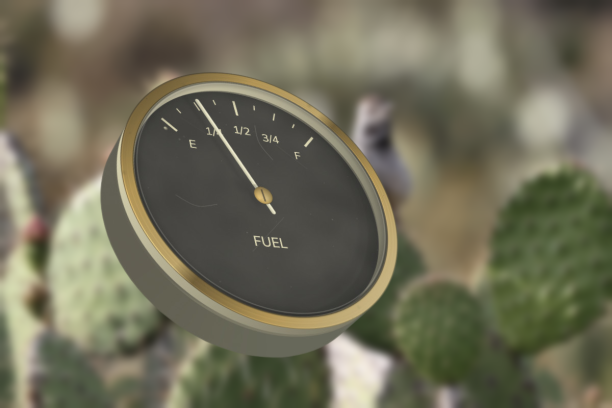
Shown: value=0.25
